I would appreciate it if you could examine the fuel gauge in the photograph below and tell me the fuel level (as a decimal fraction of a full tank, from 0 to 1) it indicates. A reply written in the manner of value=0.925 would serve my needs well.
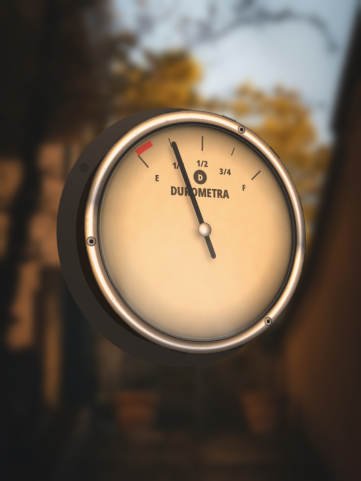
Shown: value=0.25
